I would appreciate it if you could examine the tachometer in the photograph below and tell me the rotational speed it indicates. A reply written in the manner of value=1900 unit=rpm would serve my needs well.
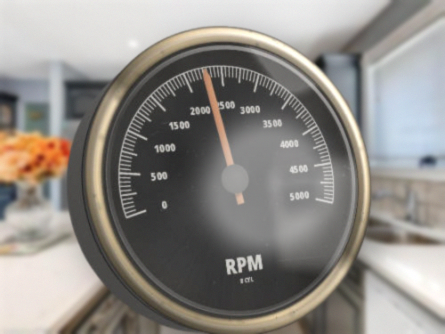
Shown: value=2250 unit=rpm
